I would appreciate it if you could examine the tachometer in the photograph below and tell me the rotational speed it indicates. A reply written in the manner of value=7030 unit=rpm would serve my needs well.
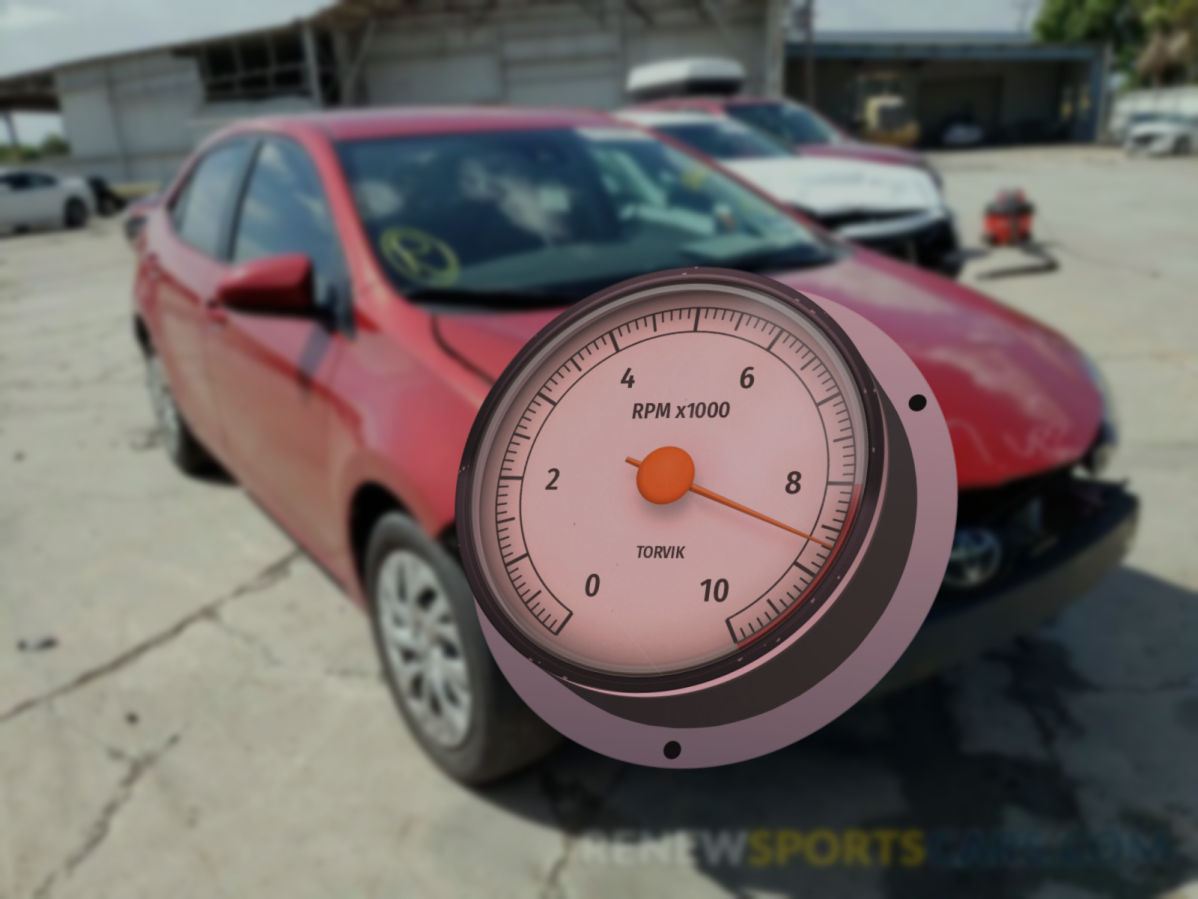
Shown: value=8700 unit=rpm
